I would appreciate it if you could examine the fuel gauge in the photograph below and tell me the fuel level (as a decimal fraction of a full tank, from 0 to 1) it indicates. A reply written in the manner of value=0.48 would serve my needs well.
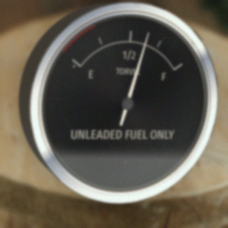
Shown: value=0.625
